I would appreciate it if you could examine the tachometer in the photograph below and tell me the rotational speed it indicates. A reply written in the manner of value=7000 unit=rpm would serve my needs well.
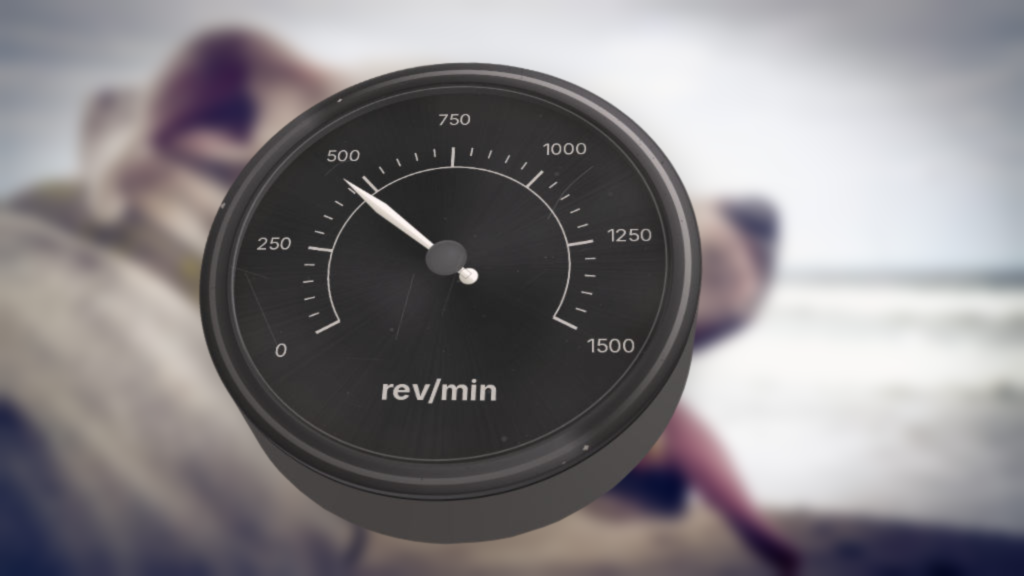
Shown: value=450 unit=rpm
